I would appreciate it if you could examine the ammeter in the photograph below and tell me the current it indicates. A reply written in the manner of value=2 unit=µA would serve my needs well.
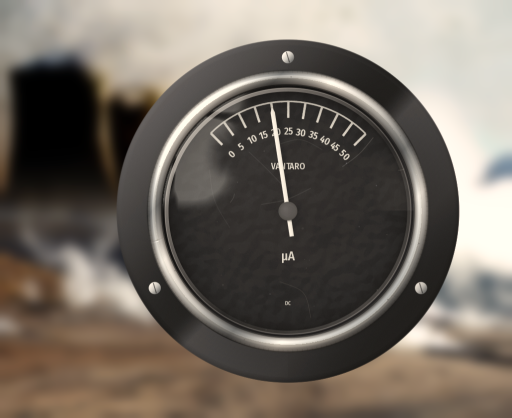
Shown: value=20 unit=µA
